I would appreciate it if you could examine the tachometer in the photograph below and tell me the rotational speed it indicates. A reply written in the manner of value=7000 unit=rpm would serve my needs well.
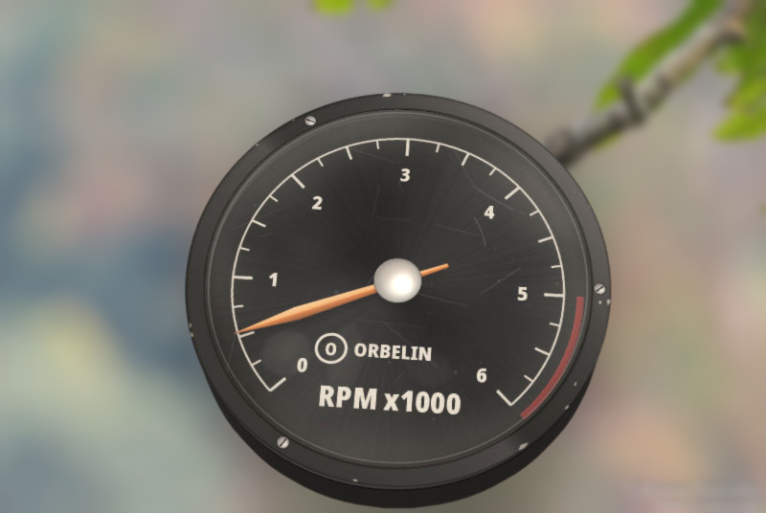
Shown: value=500 unit=rpm
